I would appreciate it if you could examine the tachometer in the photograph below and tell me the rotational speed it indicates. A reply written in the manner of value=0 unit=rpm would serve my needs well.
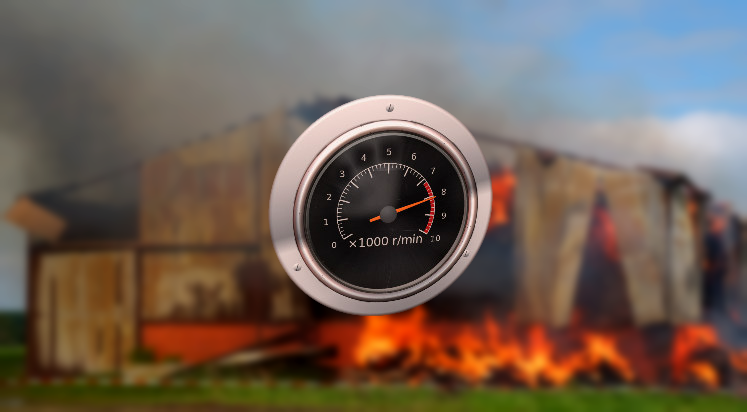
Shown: value=8000 unit=rpm
